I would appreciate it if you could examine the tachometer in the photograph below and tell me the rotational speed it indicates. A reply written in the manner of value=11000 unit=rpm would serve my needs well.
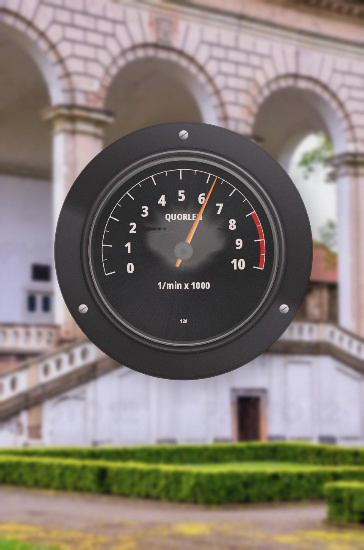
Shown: value=6250 unit=rpm
